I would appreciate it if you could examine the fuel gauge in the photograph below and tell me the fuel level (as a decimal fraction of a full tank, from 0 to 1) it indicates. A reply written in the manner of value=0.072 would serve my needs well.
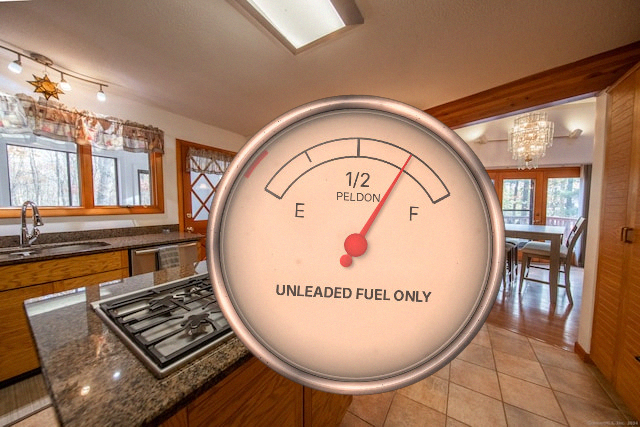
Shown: value=0.75
